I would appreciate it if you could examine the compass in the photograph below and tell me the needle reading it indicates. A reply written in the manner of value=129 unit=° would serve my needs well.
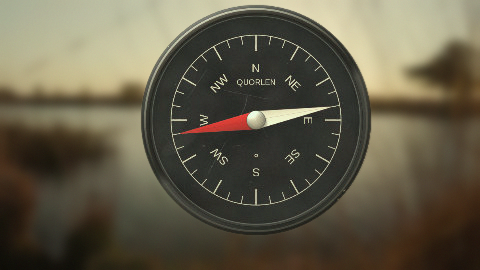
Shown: value=260 unit=°
